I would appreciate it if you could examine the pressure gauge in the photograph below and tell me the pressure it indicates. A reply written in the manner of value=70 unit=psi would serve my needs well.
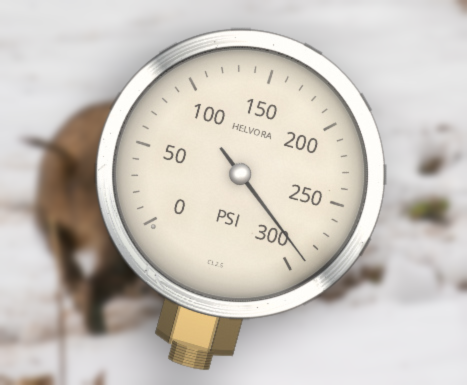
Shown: value=290 unit=psi
